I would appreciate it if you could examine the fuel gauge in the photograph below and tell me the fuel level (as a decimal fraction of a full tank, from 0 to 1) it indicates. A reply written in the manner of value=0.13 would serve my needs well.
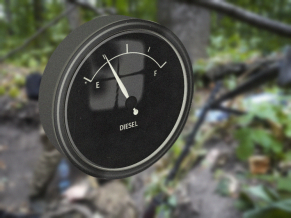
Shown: value=0.25
